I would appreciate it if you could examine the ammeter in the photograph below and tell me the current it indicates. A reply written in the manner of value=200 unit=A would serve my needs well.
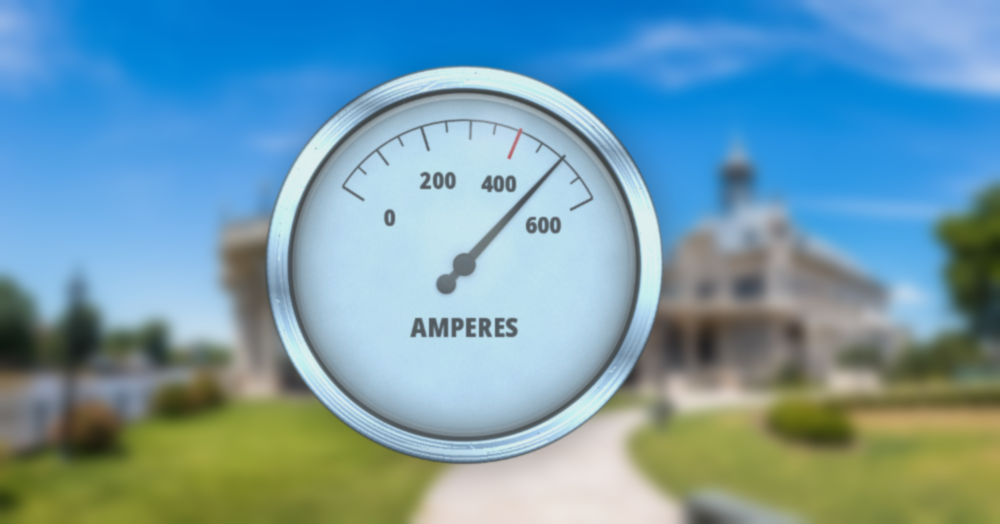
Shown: value=500 unit=A
